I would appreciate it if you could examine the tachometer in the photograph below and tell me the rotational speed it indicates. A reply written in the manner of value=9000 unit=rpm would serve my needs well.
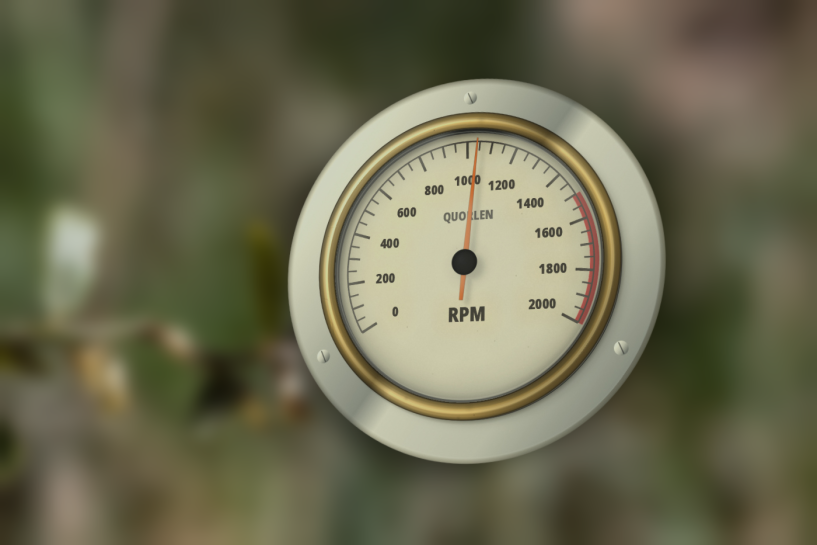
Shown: value=1050 unit=rpm
